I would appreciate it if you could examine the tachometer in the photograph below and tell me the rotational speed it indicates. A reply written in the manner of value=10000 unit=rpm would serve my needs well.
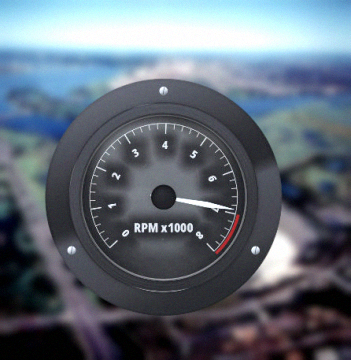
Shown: value=6900 unit=rpm
